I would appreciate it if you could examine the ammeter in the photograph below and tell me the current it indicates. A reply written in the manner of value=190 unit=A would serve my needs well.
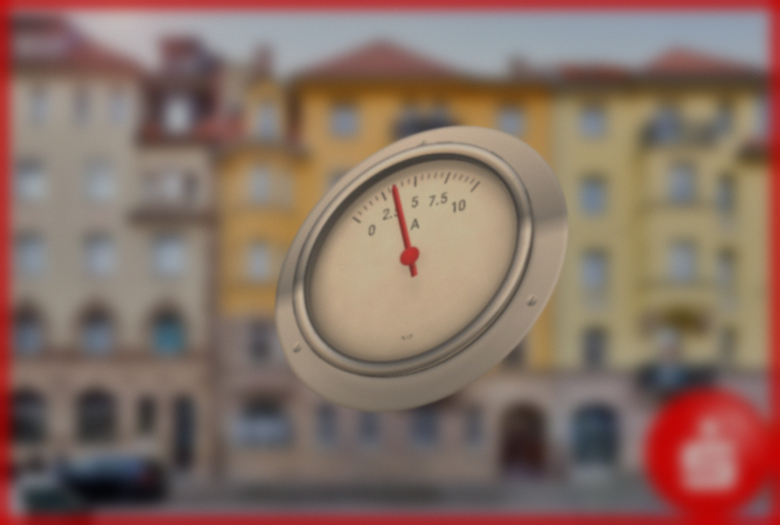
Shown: value=3.5 unit=A
